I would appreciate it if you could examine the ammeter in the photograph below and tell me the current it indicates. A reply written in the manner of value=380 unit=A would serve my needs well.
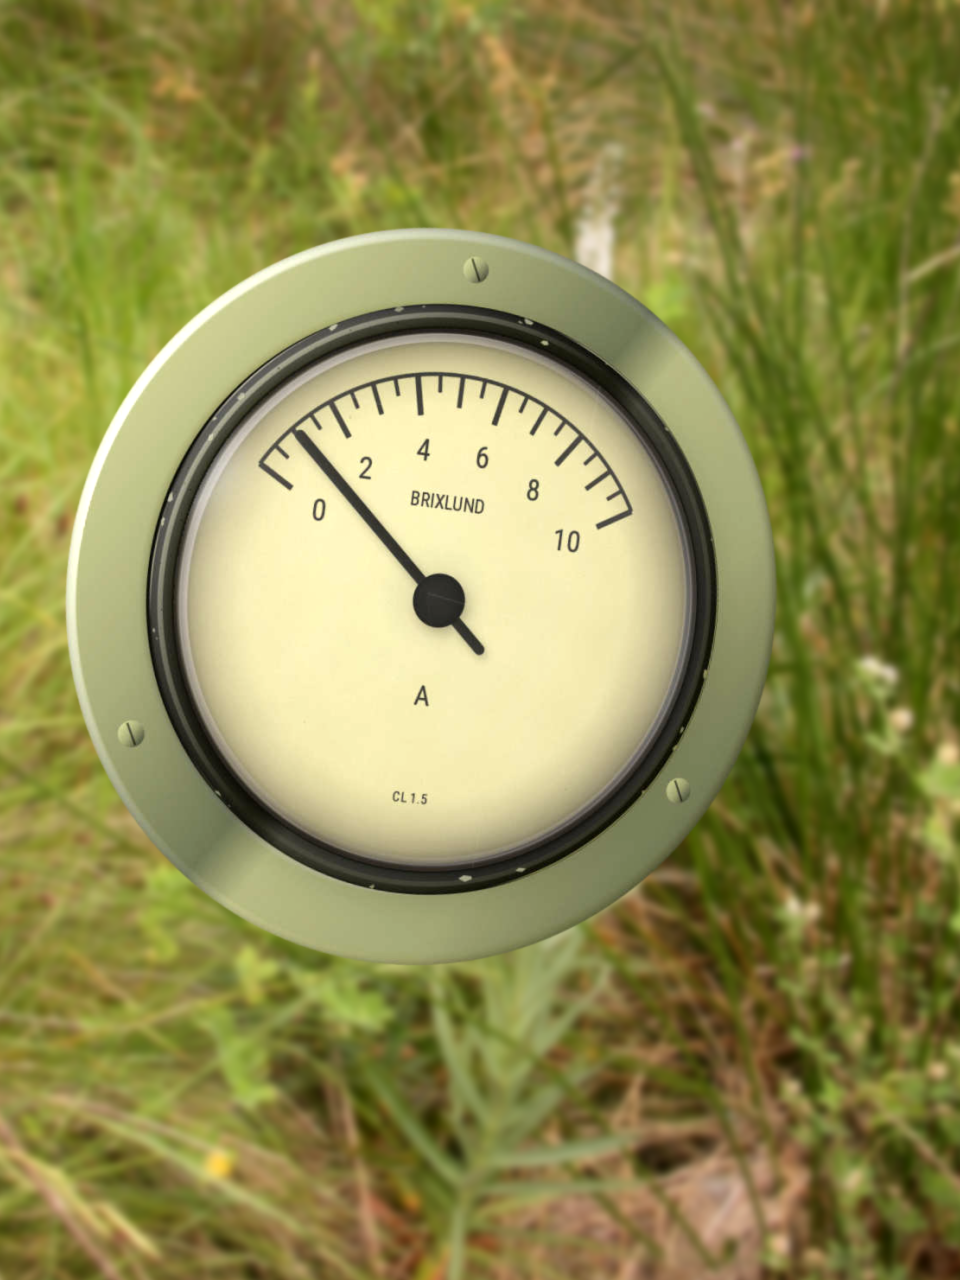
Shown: value=1 unit=A
